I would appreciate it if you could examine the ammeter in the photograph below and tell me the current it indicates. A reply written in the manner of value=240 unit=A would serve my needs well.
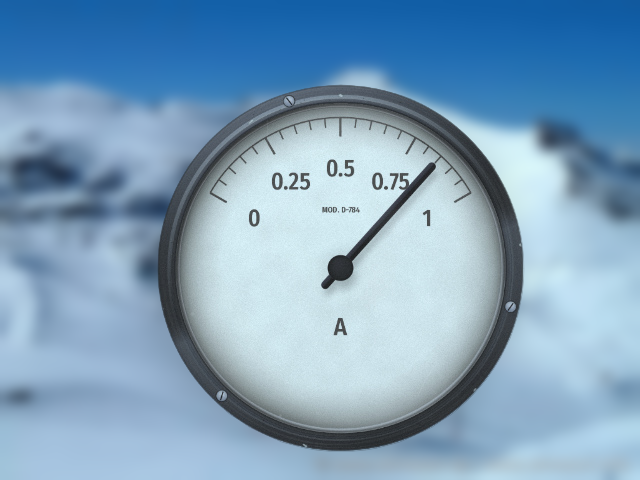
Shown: value=0.85 unit=A
